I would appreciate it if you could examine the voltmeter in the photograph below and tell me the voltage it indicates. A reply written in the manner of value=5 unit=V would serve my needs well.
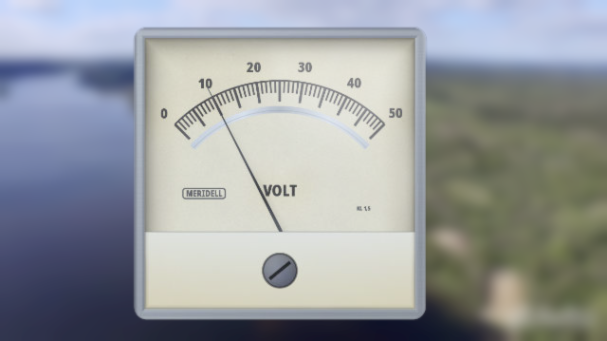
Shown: value=10 unit=V
